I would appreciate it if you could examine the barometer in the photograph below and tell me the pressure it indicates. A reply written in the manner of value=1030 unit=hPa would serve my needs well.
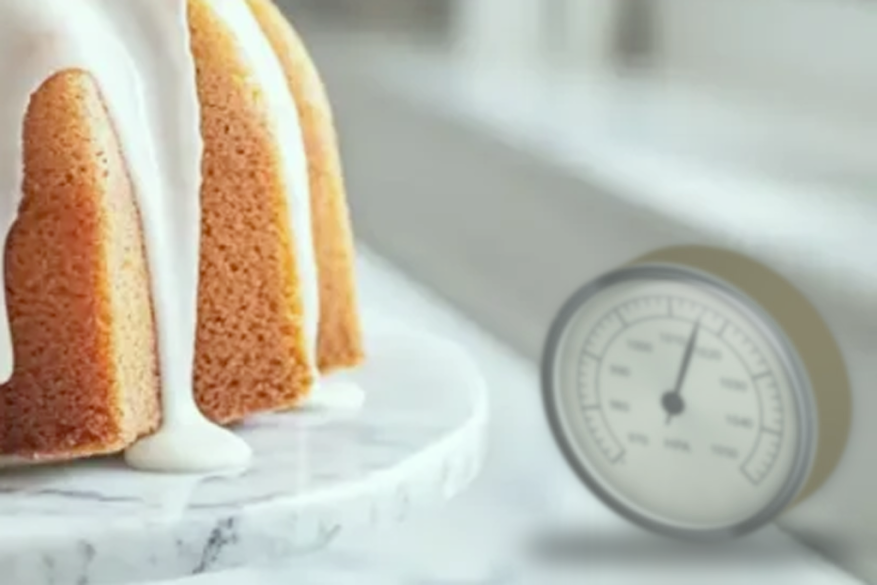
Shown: value=1016 unit=hPa
